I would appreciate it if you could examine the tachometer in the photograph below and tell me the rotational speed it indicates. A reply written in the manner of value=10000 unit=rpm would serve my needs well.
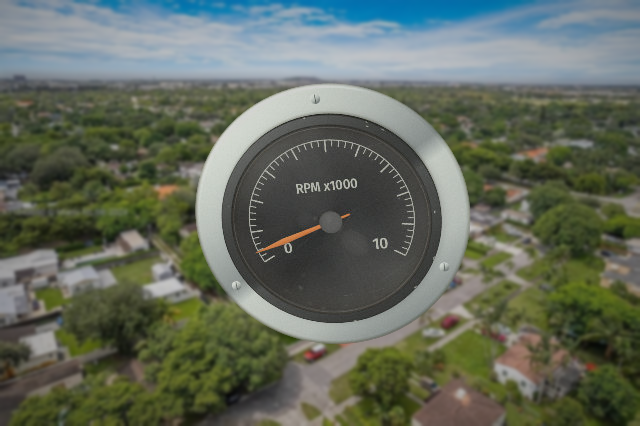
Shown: value=400 unit=rpm
